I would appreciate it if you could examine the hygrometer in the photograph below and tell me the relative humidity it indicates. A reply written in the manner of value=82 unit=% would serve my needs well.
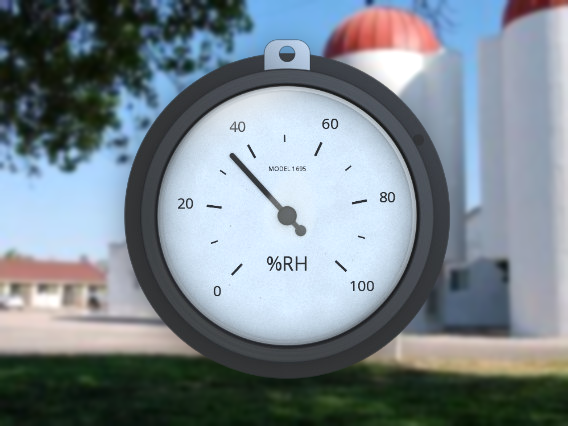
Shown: value=35 unit=%
